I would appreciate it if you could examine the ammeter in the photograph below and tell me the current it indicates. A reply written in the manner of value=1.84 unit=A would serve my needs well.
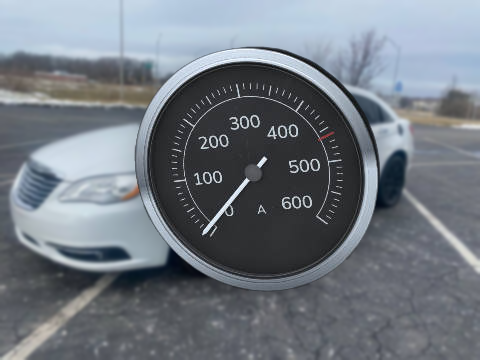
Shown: value=10 unit=A
